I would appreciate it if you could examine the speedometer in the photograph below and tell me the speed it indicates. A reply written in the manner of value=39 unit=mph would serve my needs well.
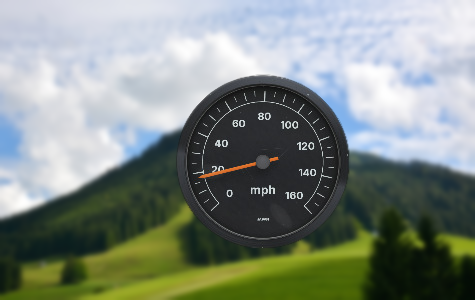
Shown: value=17.5 unit=mph
